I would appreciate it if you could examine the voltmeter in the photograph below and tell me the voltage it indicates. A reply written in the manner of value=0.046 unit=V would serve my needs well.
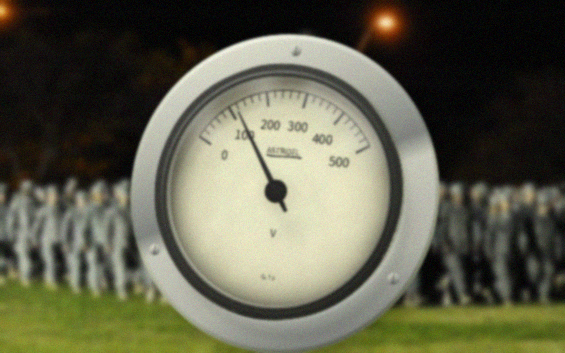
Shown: value=120 unit=V
